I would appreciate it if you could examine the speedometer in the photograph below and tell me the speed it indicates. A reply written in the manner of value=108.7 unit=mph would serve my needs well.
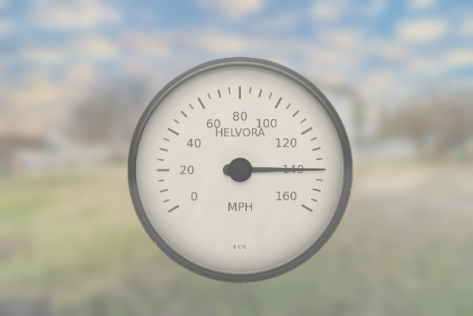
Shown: value=140 unit=mph
